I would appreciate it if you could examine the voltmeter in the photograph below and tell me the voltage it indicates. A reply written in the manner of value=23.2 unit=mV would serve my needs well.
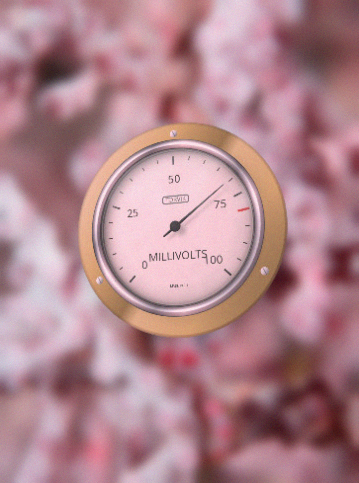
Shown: value=70 unit=mV
